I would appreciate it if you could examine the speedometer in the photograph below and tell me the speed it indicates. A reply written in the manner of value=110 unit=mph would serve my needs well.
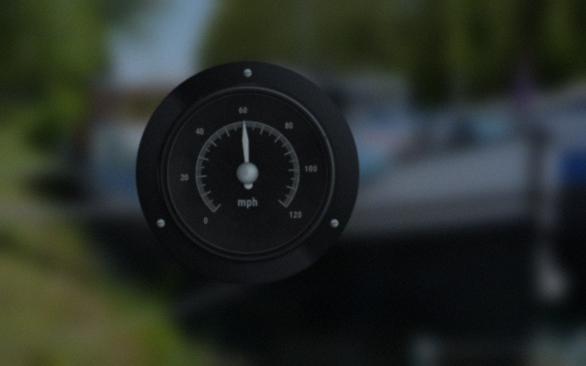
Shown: value=60 unit=mph
